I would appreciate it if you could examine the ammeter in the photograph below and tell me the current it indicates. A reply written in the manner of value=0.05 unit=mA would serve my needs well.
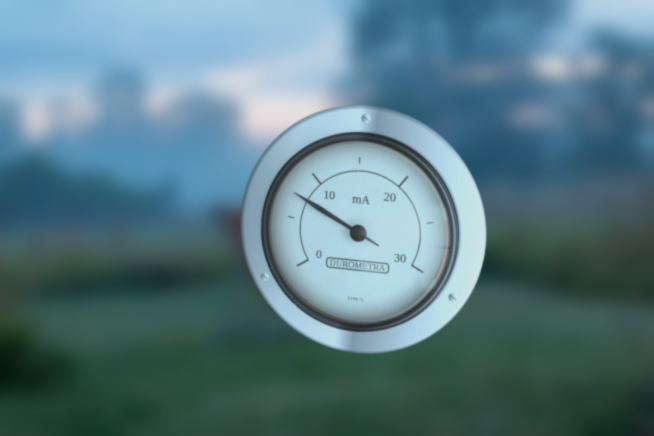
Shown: value=7.5 unit=mA
